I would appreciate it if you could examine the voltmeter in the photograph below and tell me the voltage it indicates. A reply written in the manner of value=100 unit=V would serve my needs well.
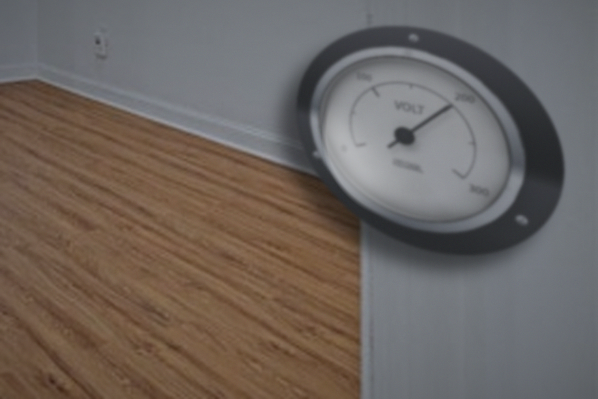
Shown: value=200 unit=V
